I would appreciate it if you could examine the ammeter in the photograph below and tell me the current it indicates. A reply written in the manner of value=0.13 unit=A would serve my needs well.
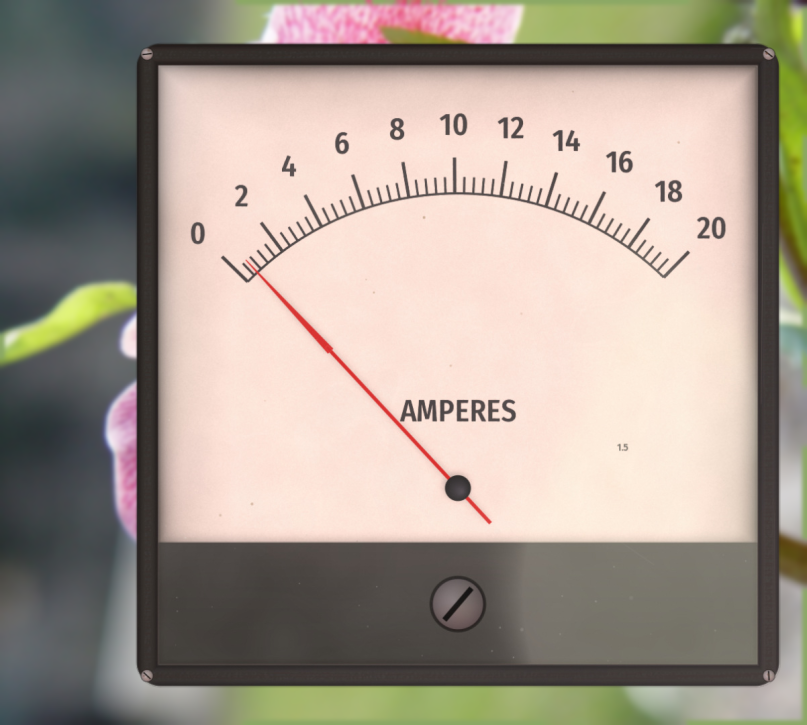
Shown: value=0.6 unit=A
